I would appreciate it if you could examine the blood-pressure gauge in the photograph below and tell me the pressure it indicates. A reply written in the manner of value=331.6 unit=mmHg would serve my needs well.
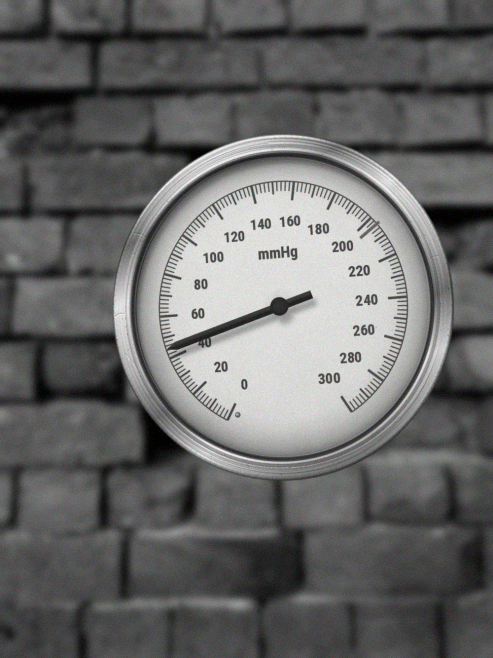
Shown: value=44 unit=mmHg
